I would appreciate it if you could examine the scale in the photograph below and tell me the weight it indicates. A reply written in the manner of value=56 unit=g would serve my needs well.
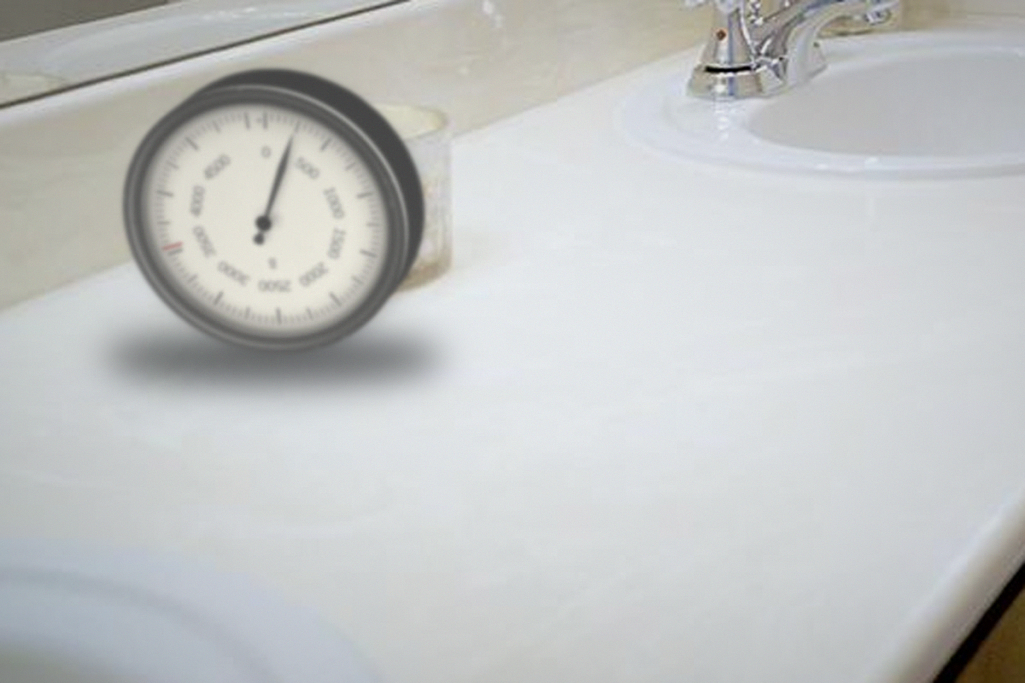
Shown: value=250 unit=g
